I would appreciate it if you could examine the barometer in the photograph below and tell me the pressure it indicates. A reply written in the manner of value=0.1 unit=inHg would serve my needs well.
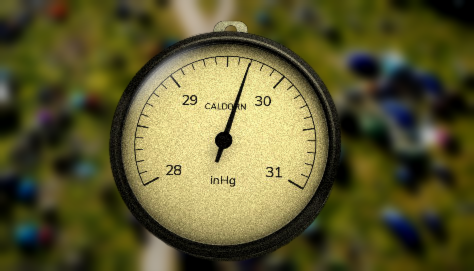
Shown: value=29.7 unit=inHg
